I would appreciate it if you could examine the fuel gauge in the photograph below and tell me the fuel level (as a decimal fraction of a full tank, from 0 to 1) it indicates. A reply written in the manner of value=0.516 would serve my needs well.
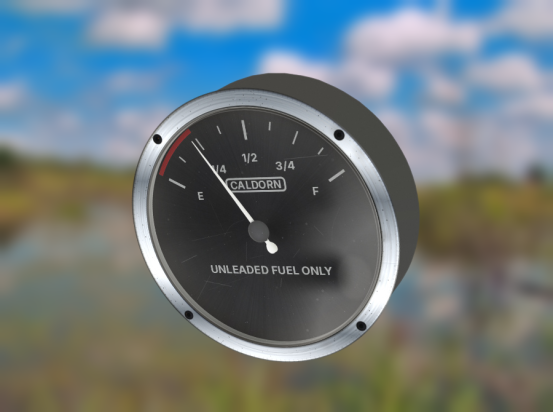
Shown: value=0.25
